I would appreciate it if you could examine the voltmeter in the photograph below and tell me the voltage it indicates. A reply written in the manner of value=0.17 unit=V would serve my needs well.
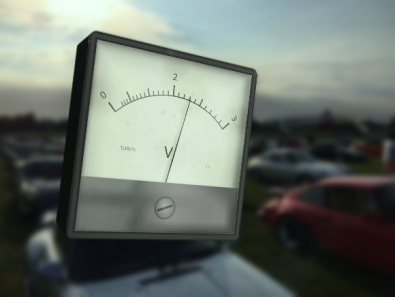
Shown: value=2.3 unit=V
